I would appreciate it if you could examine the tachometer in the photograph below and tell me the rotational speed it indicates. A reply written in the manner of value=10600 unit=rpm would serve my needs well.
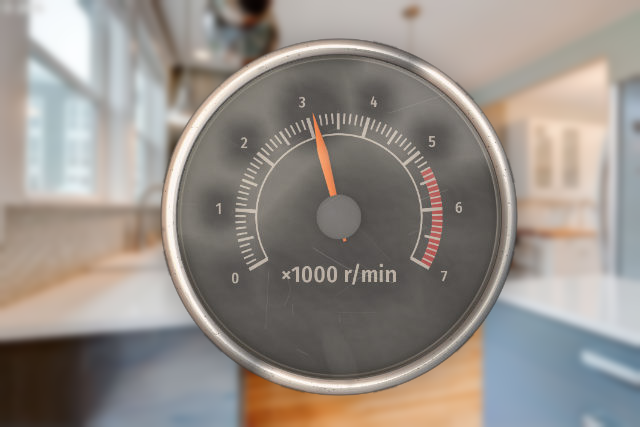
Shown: value=3100 unit=rpm
